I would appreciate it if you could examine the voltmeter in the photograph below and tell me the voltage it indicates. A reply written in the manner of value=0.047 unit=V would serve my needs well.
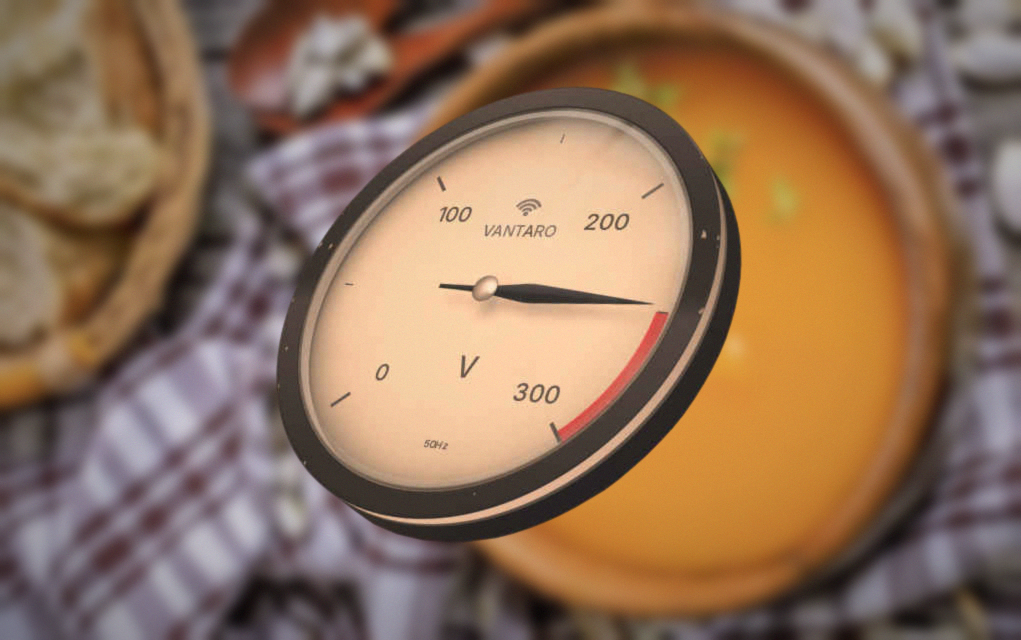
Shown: value=250 unit=V
